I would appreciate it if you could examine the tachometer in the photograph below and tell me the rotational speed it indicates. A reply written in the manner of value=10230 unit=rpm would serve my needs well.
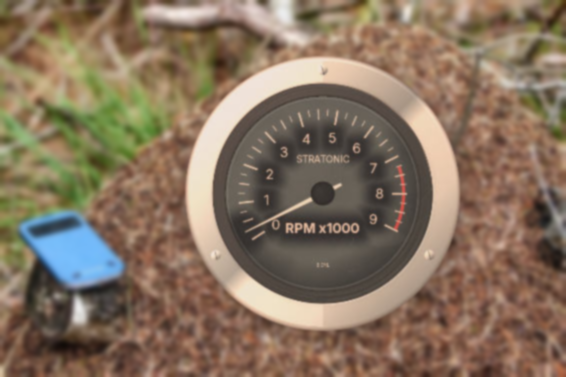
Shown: value=250 unit=rpm
